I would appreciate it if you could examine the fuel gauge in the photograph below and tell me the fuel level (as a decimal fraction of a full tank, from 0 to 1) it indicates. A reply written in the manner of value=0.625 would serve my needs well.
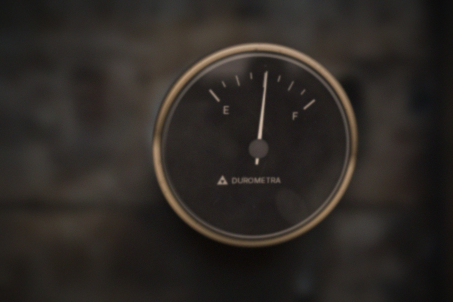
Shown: value=0.5
